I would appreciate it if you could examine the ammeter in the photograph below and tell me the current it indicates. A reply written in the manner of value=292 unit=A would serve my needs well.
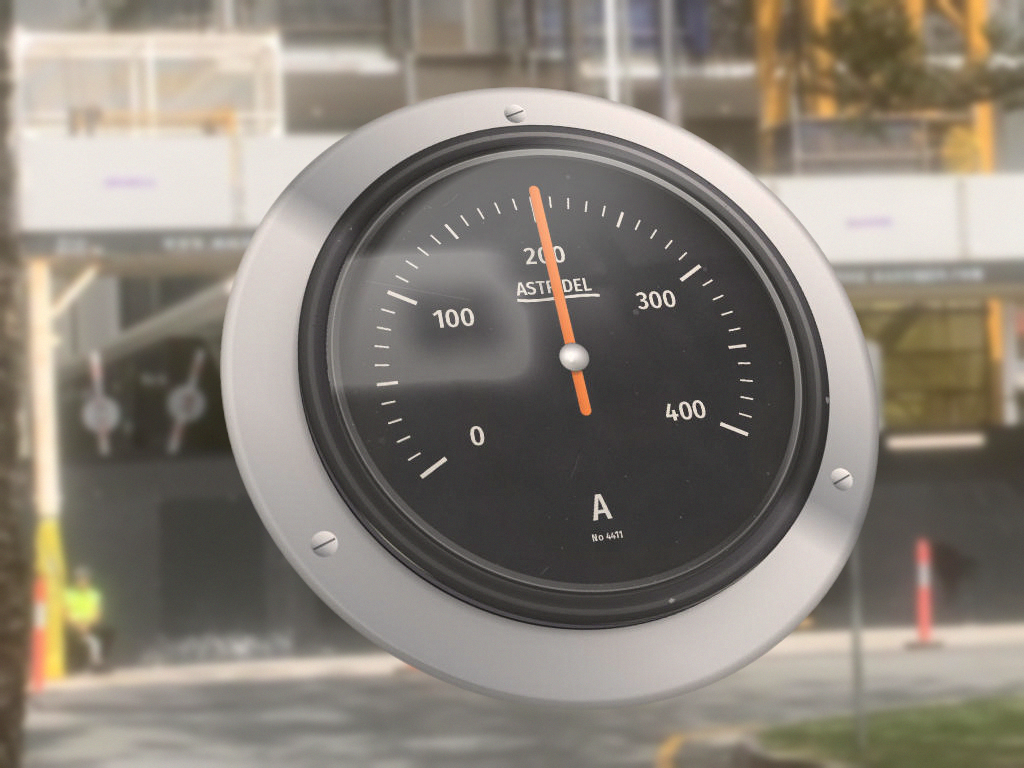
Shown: value=200 unit=A
